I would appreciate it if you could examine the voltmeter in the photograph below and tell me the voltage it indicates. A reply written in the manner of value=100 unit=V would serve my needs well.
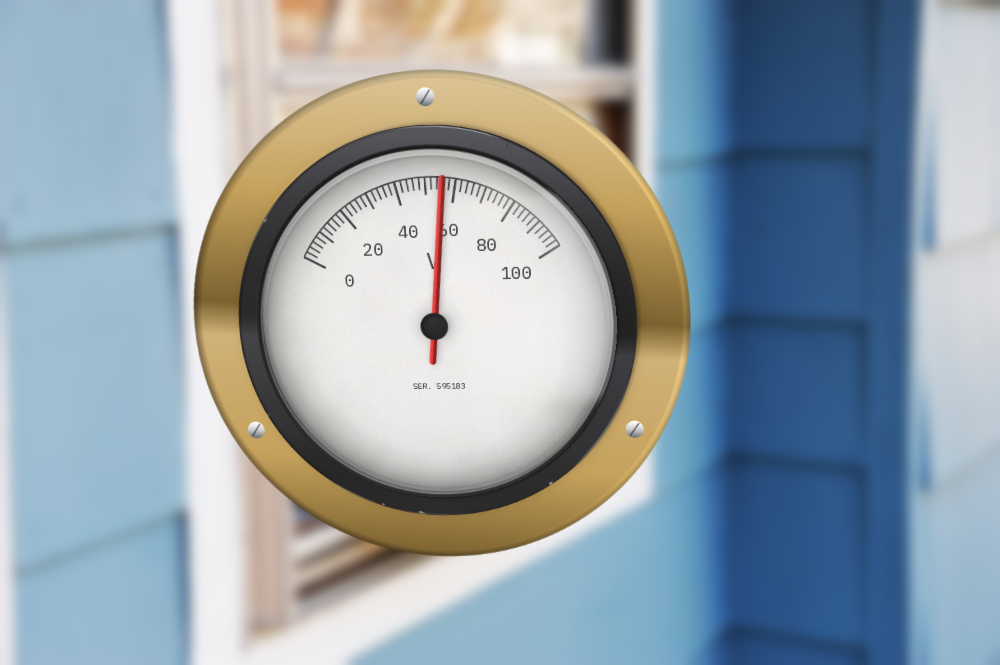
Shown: value=56 unit=V
